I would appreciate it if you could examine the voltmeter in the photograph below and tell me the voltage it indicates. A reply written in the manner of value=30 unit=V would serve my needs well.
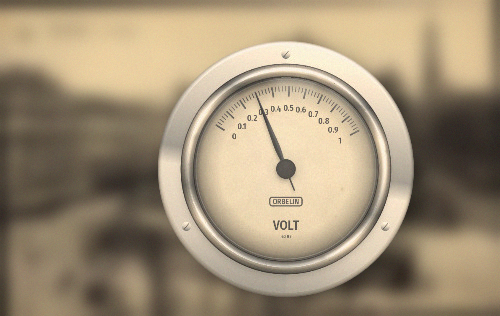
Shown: value=0.3 unit=V
